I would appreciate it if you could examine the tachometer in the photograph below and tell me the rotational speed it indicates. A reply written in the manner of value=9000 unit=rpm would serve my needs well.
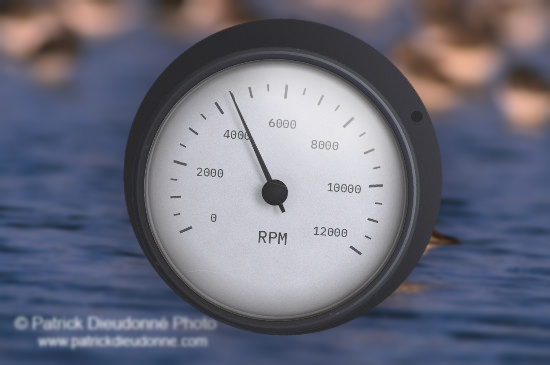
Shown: value=4500 unit=rpm
